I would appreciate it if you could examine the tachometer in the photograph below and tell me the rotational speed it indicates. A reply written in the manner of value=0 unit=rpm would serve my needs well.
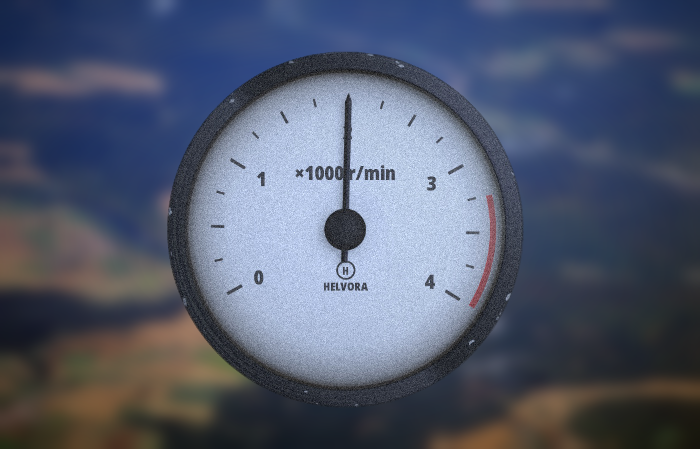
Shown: value=2000 unit=rpm
